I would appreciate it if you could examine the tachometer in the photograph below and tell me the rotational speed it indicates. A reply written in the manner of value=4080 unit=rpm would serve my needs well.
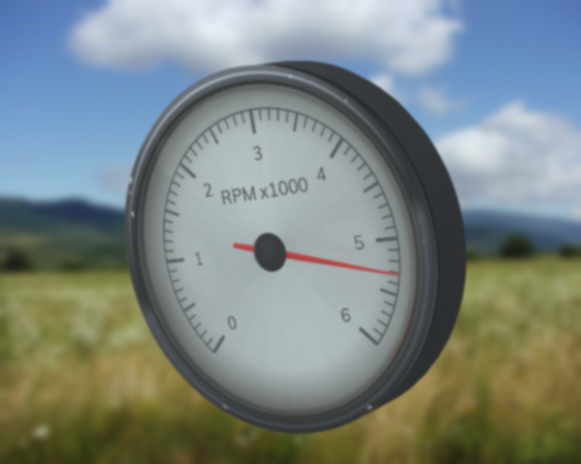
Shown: value=5300 unit=rpm
